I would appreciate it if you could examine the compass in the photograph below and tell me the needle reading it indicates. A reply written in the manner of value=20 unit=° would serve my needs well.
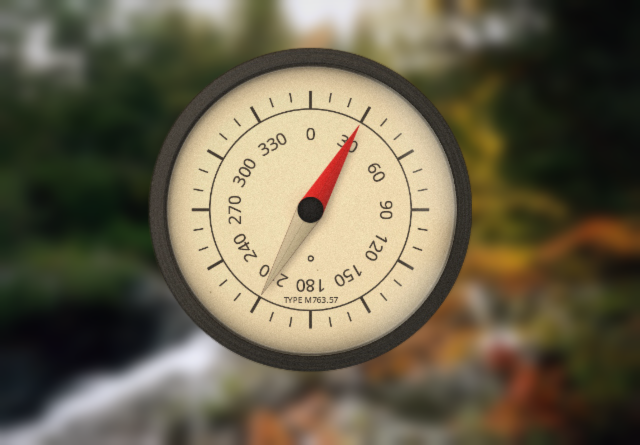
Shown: value=30 unit=°
